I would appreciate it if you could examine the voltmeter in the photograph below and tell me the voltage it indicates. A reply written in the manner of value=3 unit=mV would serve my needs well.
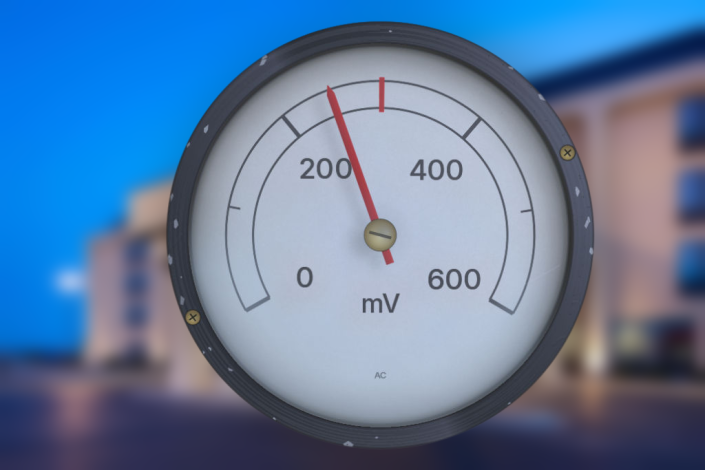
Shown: value=250 unit=mV
